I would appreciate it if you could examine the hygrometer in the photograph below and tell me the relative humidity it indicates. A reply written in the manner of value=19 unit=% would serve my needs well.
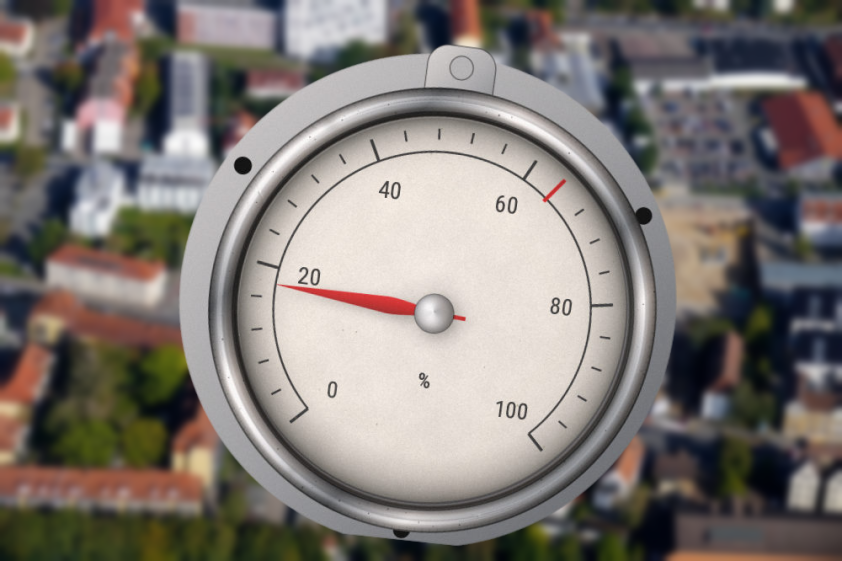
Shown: value=18 unit=%
